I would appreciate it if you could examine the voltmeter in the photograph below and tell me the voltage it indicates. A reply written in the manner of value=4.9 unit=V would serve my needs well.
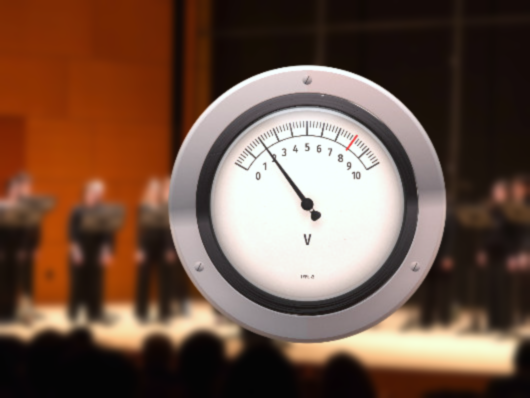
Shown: value=2 unit=V
